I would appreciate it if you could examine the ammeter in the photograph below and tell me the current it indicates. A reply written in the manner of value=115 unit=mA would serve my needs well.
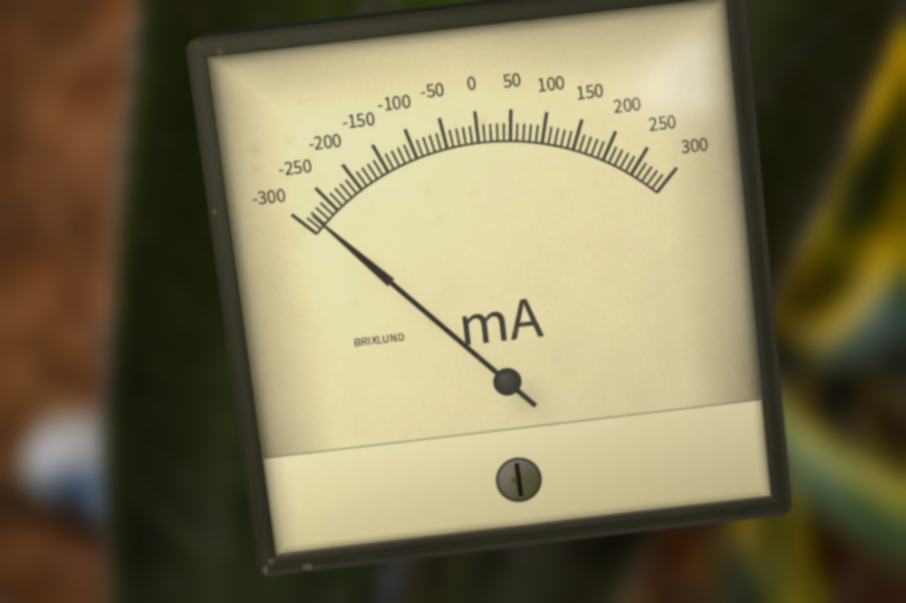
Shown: value=-280 unit=mA
